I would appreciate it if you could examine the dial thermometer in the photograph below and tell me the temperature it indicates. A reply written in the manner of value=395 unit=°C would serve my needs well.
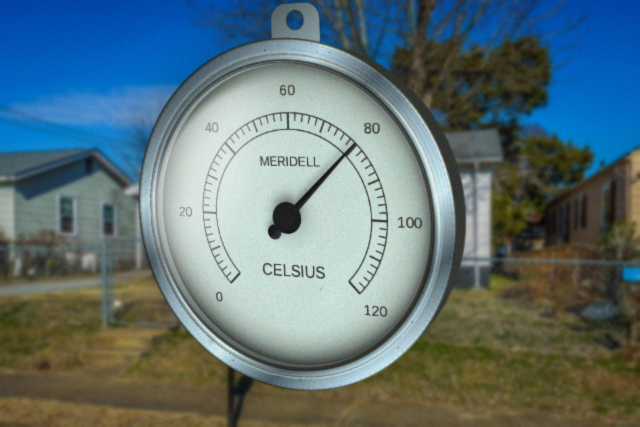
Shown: value=80 unit=°C
